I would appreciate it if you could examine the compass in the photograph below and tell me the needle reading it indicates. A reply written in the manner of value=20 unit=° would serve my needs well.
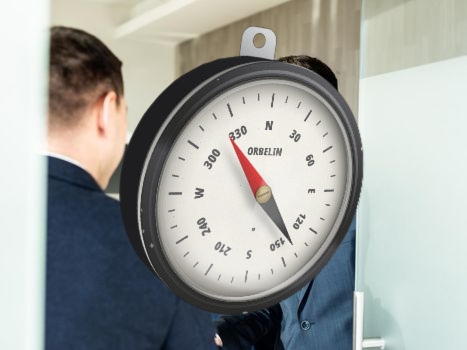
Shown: value=320 unit=°
